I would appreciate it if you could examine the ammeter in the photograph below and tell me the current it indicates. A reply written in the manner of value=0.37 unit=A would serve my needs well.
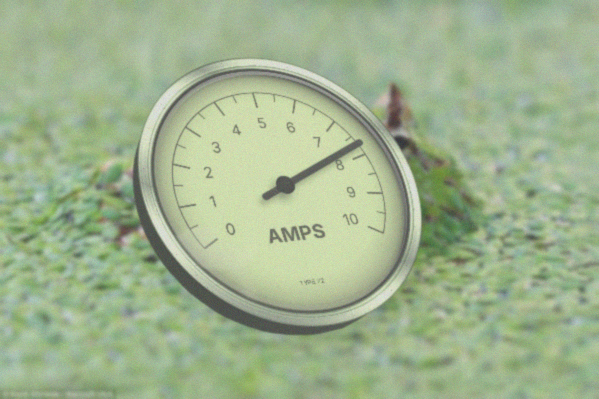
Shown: value=7.75 unit=A
